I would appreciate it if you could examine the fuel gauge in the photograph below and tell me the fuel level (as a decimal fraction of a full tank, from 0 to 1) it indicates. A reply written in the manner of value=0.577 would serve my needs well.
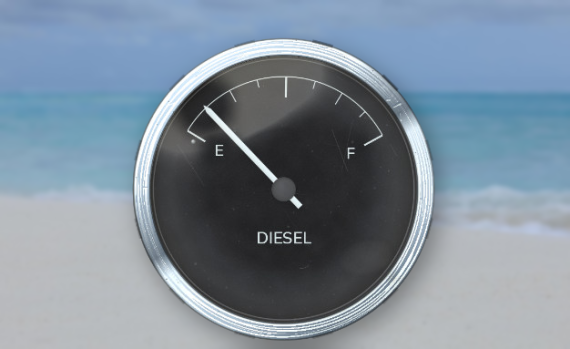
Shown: value=0.125
